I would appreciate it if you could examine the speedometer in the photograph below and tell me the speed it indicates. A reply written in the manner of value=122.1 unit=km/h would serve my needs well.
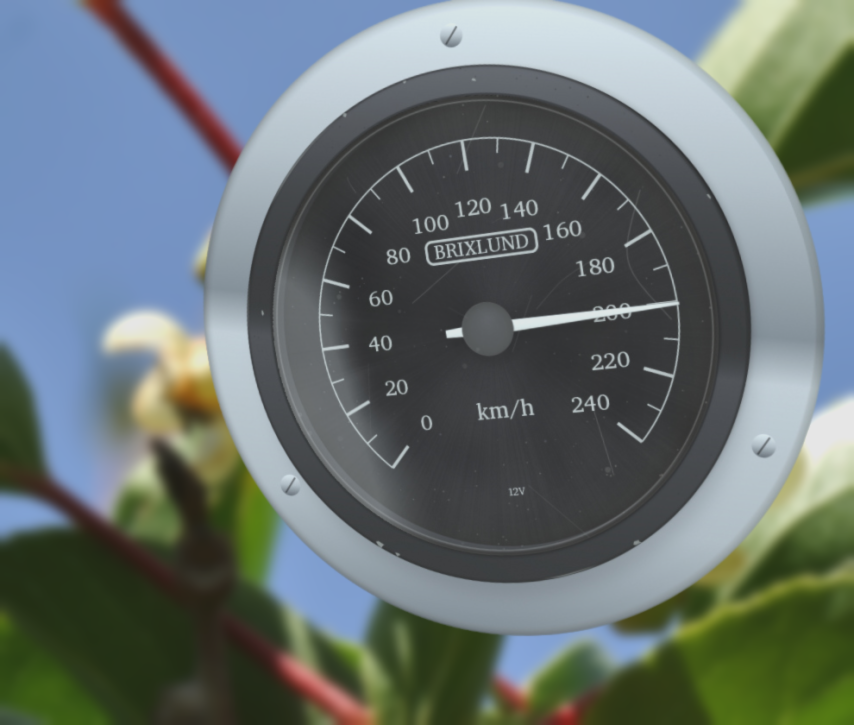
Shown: value=200 unit=km/h
